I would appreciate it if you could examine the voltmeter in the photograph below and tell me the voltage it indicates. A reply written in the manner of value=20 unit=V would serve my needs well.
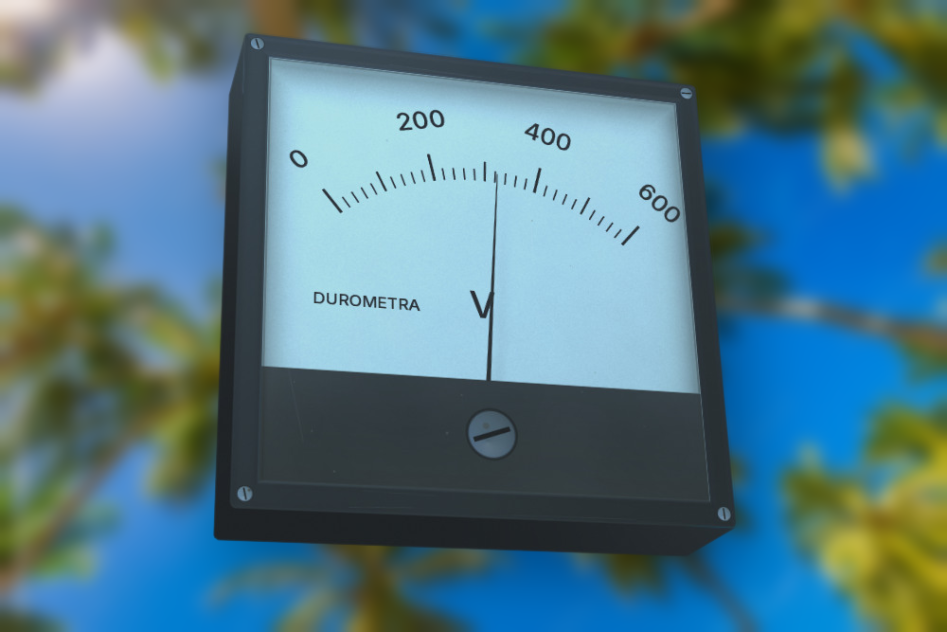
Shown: value=320 unit=V
